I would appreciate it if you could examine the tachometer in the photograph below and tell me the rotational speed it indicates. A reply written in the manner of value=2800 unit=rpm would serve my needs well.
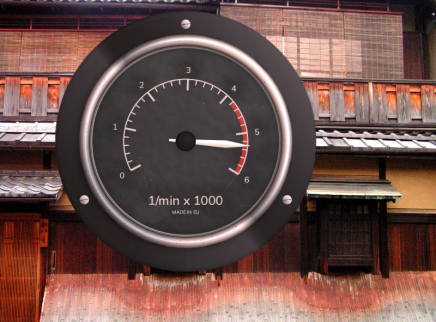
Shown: value=5300 unit=rpm
